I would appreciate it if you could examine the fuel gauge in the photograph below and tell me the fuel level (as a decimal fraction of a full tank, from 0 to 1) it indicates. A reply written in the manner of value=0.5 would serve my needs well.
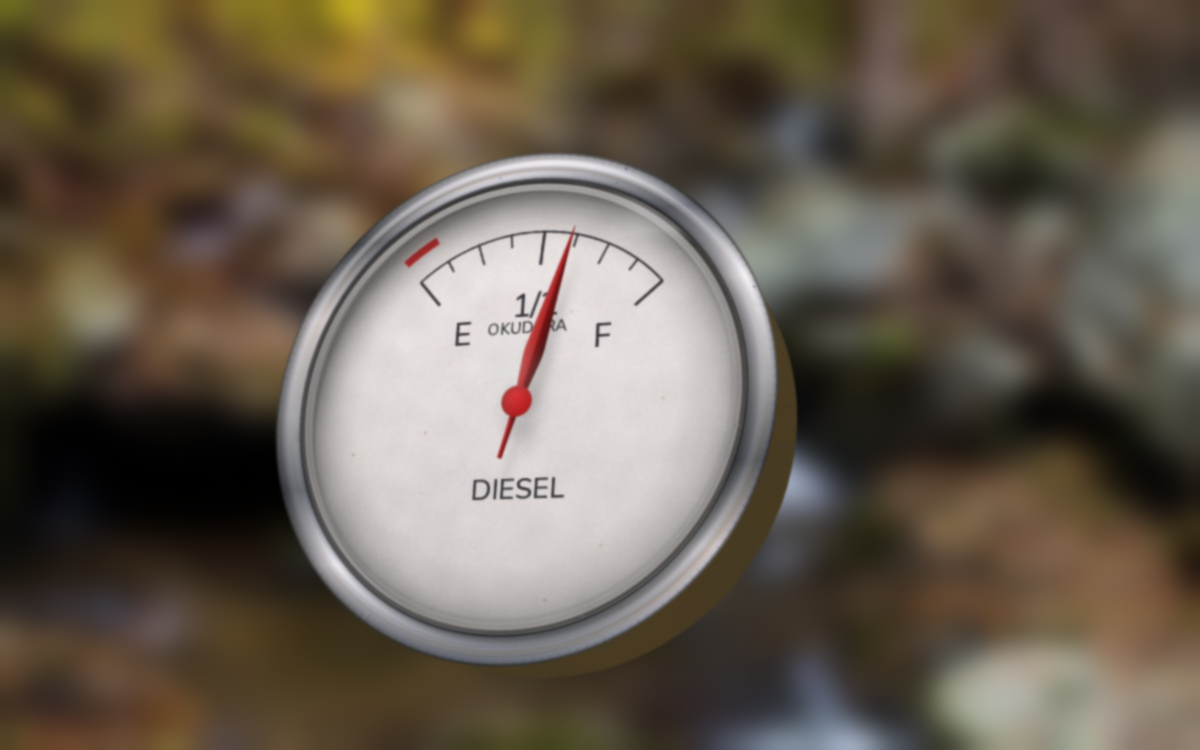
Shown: value=0.625
